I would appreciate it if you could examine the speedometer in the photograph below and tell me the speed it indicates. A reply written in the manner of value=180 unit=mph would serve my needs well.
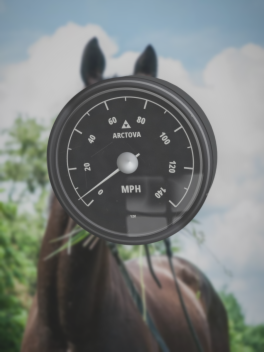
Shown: value=5 unit=mph
